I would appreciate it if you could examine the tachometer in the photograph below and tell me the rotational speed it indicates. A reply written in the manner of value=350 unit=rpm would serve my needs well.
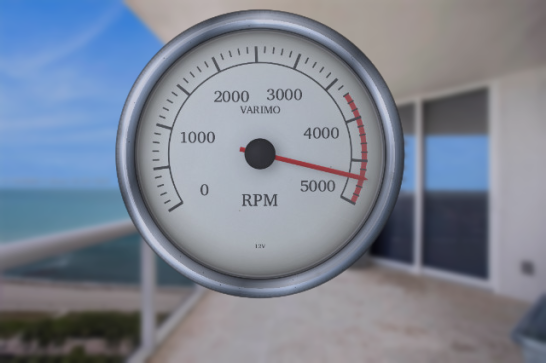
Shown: value=4700 unit=rpm
